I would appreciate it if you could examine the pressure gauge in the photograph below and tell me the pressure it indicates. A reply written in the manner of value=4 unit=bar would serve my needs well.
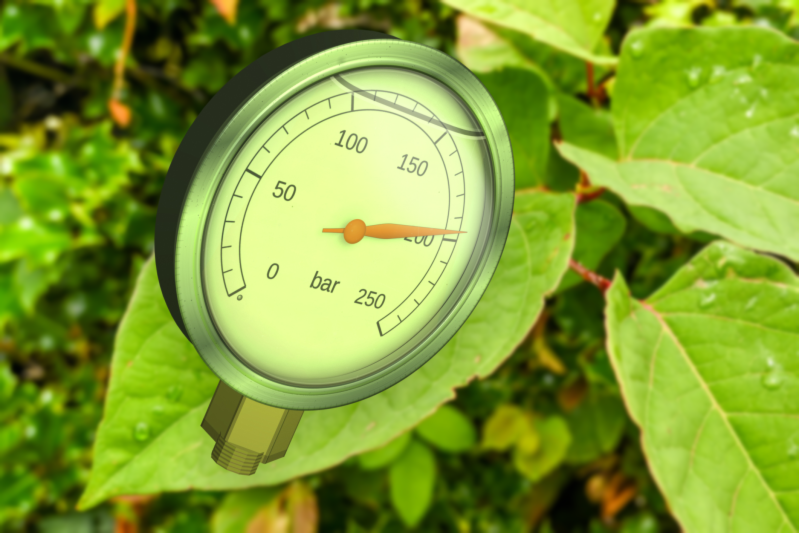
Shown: value=195 unit=bar
